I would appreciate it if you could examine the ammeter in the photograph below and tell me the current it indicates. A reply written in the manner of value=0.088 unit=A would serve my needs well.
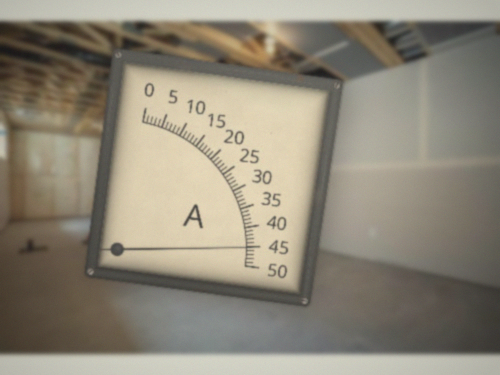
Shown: value=45 unit=A
